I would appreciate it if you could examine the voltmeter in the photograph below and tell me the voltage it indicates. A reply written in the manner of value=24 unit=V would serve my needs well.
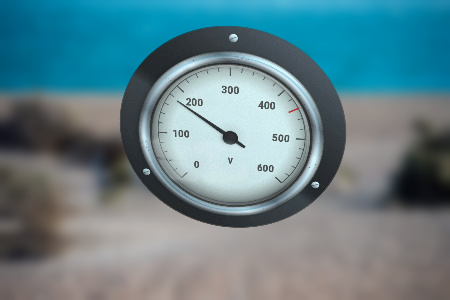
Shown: value=180 unit=V
